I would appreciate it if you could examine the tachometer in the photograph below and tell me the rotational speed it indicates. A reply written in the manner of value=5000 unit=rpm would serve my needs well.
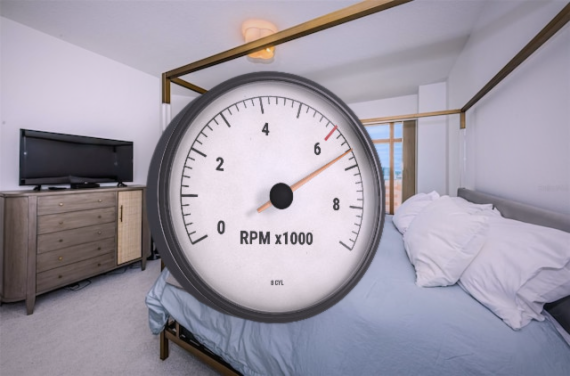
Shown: value=6600 unit=rpm
